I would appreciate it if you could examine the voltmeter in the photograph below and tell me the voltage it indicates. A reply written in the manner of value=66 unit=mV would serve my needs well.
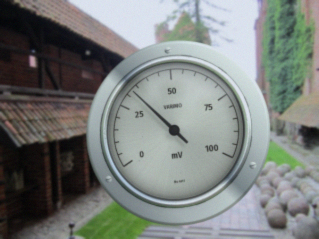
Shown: value=32.5 unit=mV
